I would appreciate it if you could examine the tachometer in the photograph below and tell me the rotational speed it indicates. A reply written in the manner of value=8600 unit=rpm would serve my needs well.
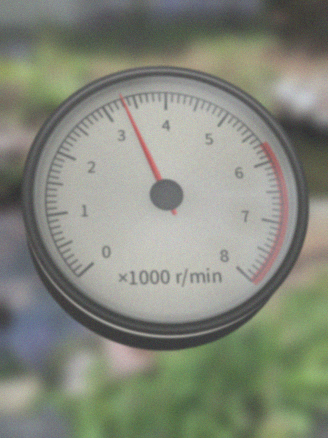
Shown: value=3300 unit=rpm
